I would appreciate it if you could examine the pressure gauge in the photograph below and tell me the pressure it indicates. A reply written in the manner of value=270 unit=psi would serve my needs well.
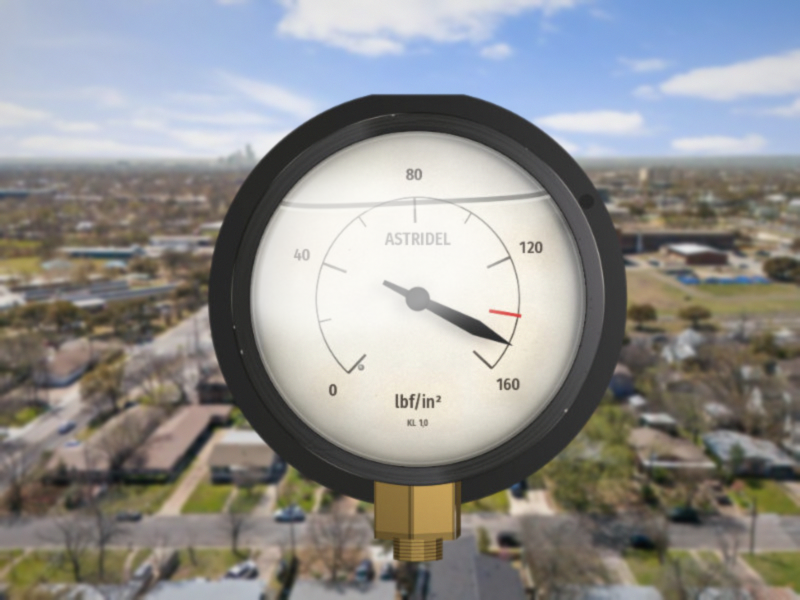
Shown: value=150 unit=psi
